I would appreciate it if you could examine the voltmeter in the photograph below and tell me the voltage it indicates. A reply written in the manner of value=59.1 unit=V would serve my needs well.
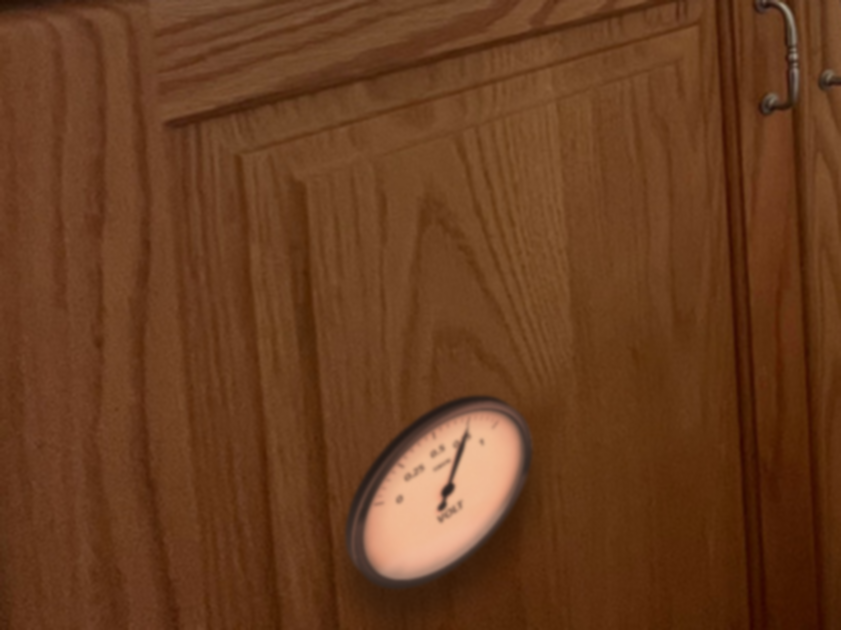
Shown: value=0.75 unit=V
